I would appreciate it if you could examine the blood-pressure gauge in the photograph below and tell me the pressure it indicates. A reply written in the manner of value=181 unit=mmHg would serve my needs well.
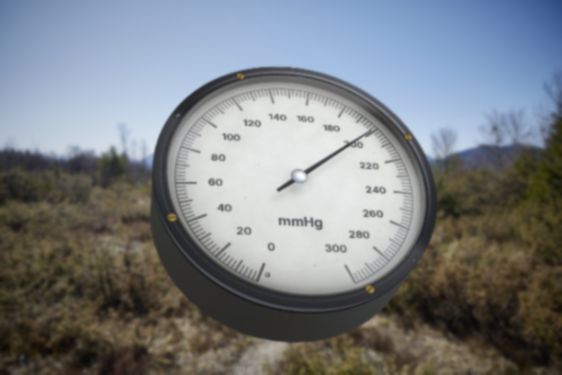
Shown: value=200 unit=mmHg
